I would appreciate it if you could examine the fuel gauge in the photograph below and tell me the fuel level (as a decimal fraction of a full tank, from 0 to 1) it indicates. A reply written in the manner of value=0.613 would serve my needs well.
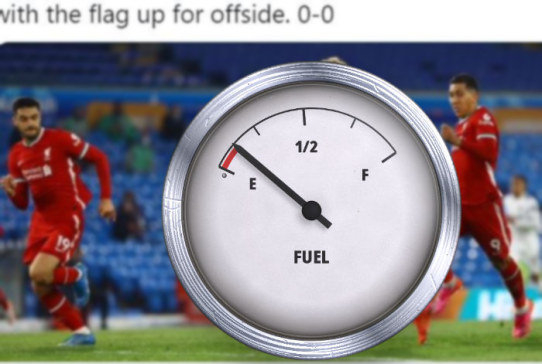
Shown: value=0.125
